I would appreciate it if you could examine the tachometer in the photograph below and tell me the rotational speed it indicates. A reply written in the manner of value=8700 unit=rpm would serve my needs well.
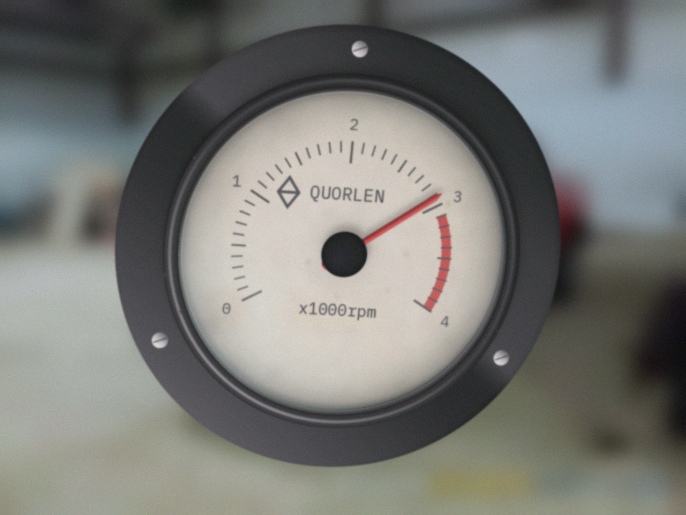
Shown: value=2900 unit=rpm
